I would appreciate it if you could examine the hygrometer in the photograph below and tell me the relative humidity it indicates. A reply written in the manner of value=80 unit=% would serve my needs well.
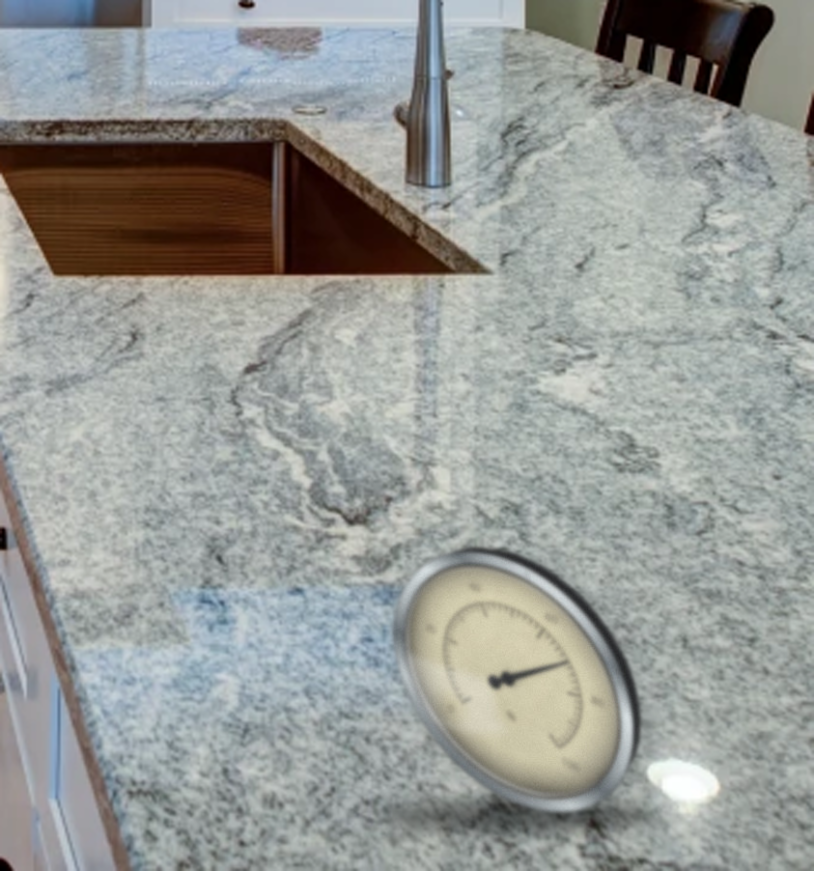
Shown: value=70 unit=%
